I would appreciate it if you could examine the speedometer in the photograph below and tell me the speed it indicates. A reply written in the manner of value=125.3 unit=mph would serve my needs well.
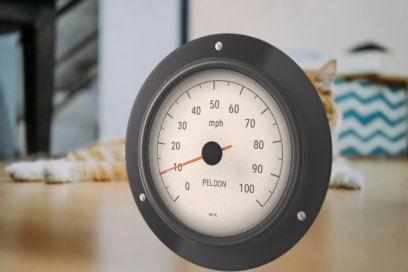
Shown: value=10 unit=mph
